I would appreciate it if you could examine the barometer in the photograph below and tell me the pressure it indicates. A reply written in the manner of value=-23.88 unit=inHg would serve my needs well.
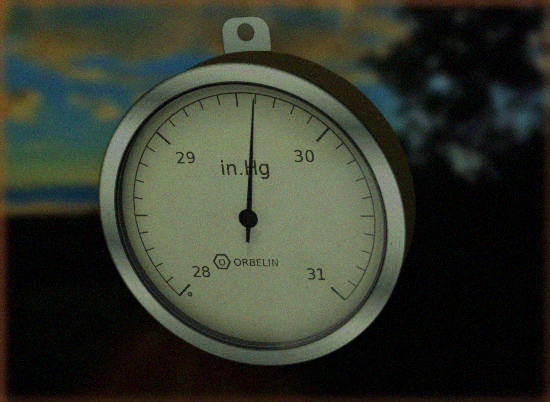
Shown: value=29.6 unit=inHg
